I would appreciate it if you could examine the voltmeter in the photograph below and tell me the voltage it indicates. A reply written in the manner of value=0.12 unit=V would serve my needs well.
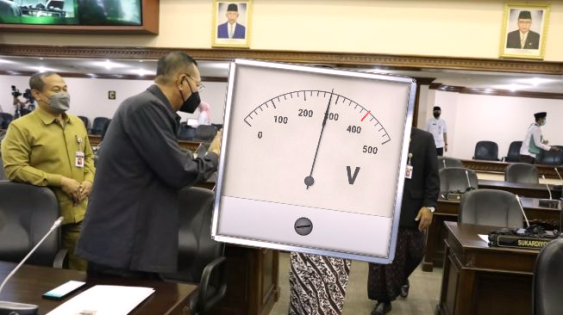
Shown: value=280 unit=V
